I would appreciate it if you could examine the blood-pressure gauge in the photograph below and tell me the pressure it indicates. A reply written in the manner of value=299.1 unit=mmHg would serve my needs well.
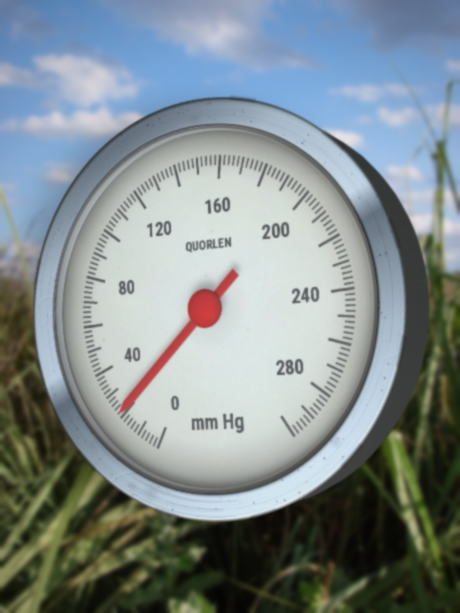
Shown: value=20 unit=mmHg
